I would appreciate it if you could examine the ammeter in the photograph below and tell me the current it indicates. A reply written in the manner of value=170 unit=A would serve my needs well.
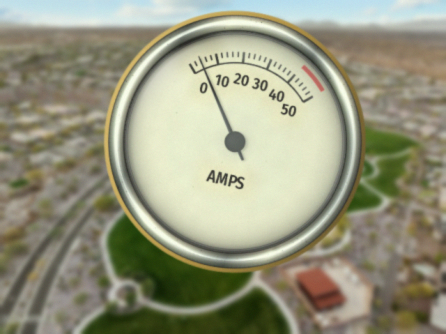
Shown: value=4 unit=A
